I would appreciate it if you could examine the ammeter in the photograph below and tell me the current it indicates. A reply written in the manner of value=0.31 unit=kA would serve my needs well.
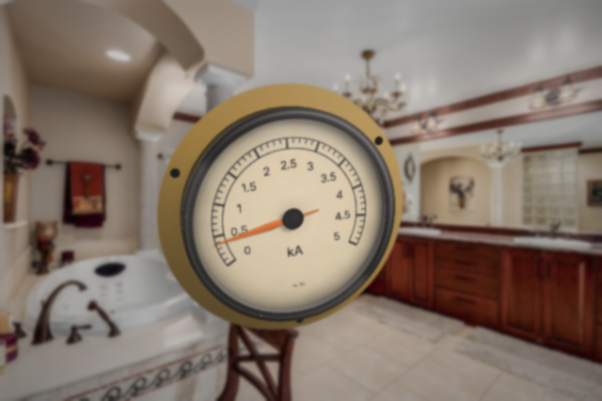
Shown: value=0.4 unit=kA
